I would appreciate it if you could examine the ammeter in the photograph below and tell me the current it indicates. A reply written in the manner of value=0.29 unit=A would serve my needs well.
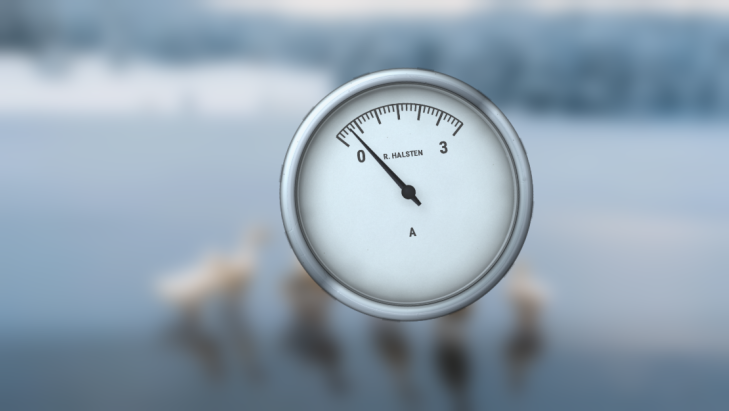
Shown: value=0.3 unit=A
